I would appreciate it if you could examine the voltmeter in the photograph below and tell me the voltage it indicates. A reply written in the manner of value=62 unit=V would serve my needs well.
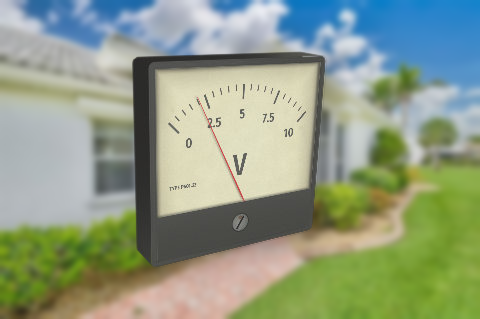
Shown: value=2 unit=V
